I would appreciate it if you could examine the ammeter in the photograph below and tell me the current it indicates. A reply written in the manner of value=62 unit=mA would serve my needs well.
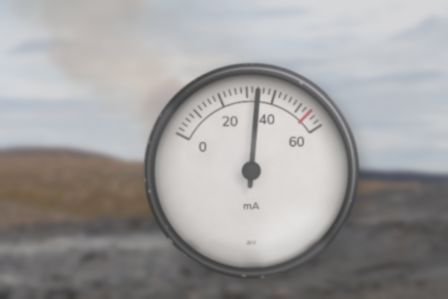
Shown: value=34 unit=mA
